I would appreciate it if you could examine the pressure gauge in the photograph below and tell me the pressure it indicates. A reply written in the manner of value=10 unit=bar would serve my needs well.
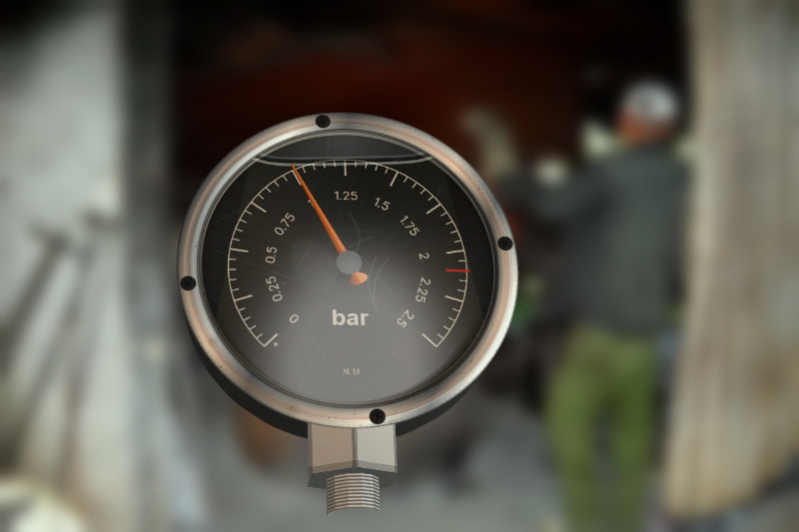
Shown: value=1 unit=bar
